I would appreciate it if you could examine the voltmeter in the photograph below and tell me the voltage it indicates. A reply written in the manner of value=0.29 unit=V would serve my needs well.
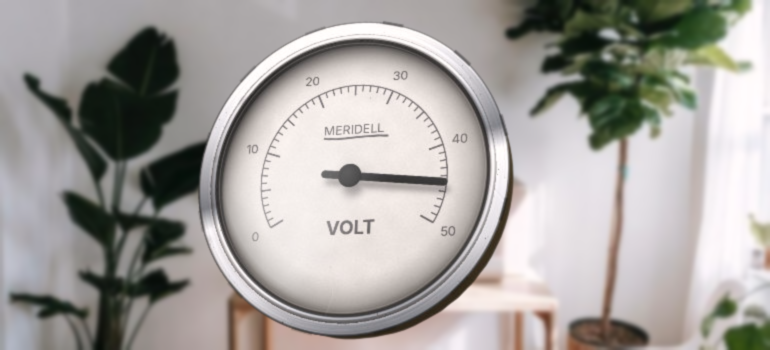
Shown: value=45 unit=V
